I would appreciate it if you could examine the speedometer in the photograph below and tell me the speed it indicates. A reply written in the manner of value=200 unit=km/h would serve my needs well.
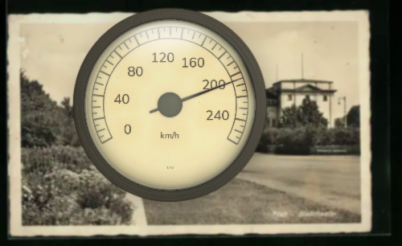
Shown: value=205 unit=km/h
